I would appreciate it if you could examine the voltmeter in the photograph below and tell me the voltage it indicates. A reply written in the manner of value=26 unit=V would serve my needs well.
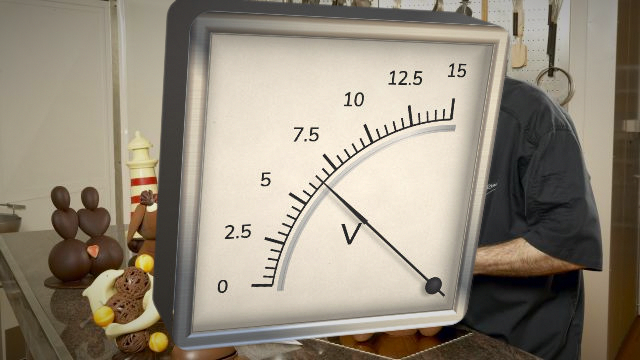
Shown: value=6.5 unit=V
